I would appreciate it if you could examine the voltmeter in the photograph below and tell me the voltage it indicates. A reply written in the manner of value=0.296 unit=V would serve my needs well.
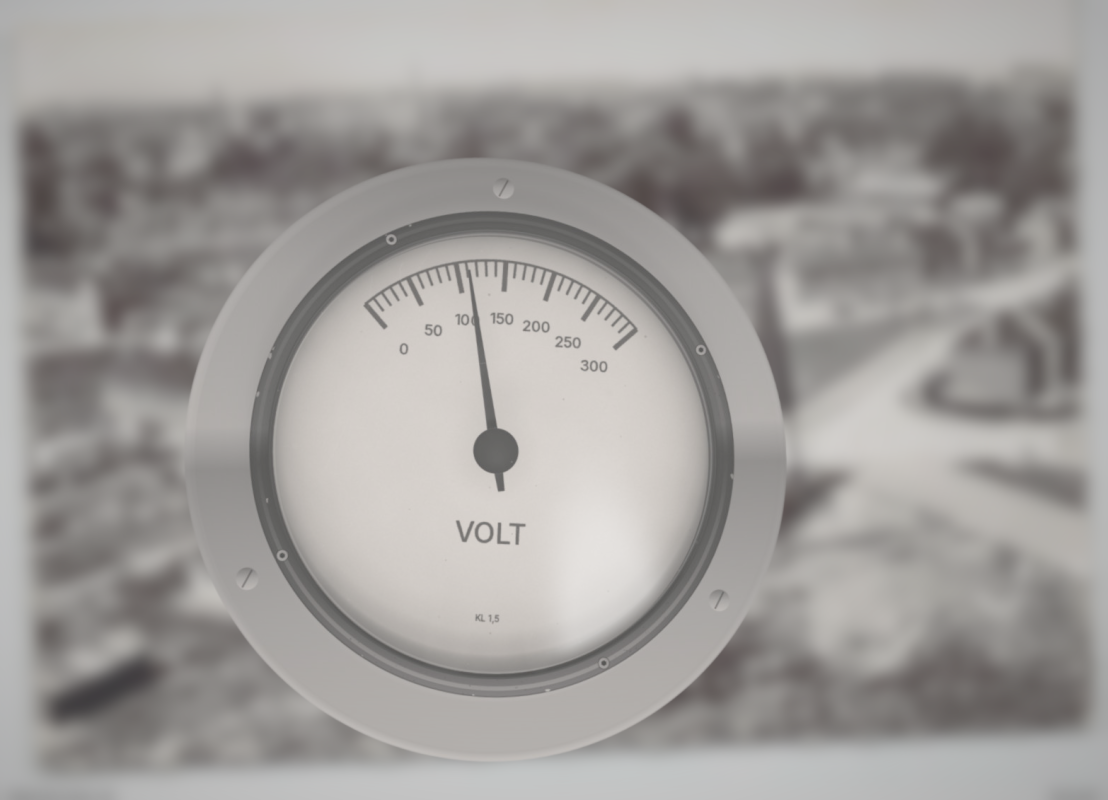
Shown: value=110 unit=V
